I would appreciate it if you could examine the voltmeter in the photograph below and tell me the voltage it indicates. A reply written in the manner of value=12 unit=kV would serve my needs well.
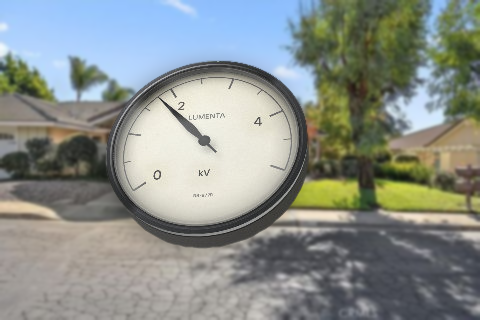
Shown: value=1.75 unit=kV
